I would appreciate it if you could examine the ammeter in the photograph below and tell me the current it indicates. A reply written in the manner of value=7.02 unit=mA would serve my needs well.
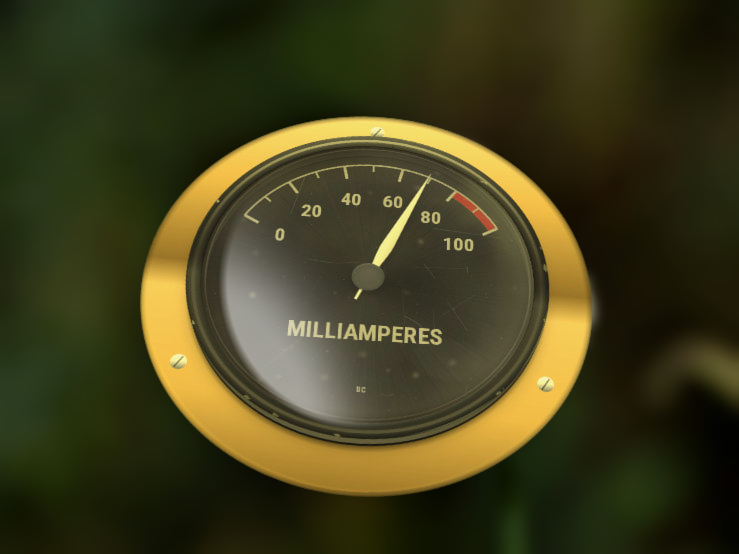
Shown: value=70 unit=mA
